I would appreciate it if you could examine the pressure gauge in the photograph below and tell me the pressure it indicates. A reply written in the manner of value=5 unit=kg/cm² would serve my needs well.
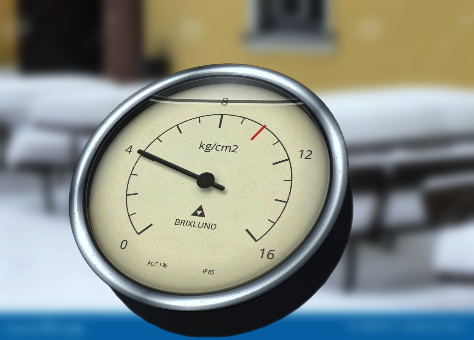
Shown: value=4 unit=kg/cm²
